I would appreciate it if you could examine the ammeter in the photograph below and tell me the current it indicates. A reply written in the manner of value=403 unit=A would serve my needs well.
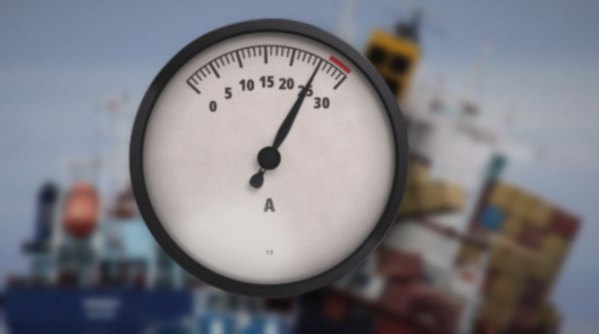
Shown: value=25 unit=A
